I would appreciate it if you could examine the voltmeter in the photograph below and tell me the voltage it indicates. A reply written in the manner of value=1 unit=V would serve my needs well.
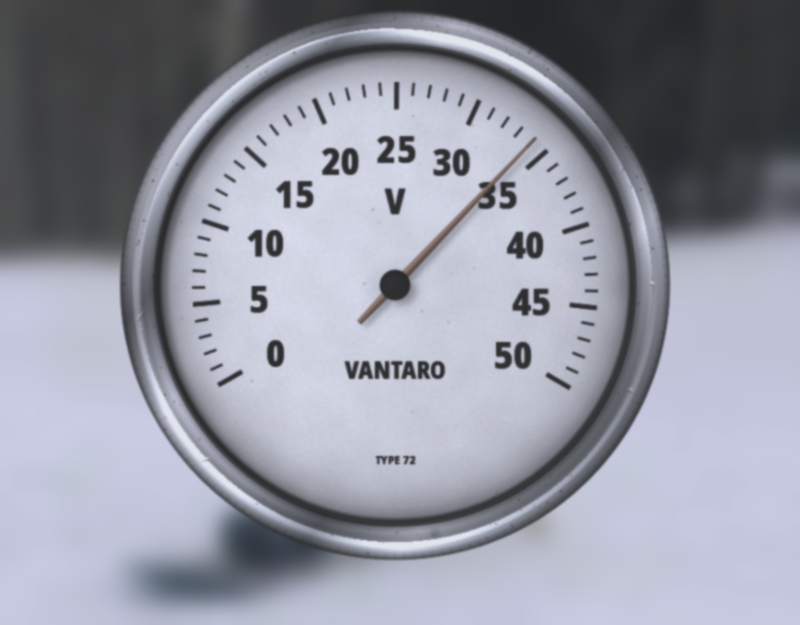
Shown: value=34 unit=V
